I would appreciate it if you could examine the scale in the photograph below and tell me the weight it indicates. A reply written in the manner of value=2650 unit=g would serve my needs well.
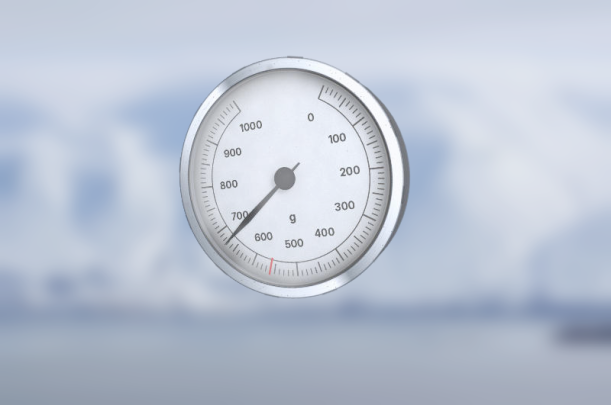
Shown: value=670 unit=g
